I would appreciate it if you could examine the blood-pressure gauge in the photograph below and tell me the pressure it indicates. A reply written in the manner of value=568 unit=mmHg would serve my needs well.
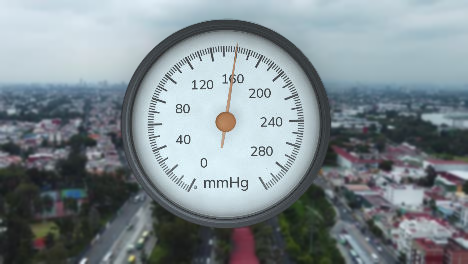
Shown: value=160 unit=mmHg
